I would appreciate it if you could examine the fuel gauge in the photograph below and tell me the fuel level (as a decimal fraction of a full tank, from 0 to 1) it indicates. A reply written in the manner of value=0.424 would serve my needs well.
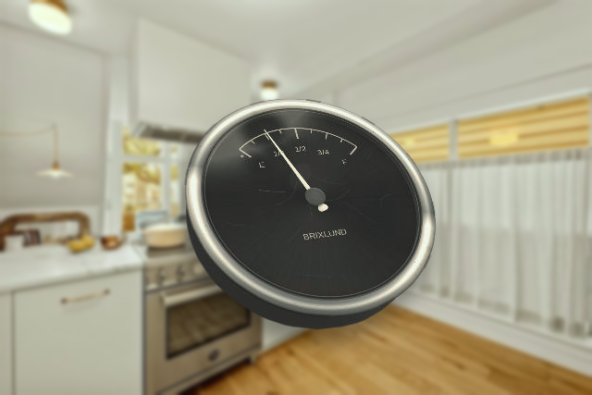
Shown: value=0.25
